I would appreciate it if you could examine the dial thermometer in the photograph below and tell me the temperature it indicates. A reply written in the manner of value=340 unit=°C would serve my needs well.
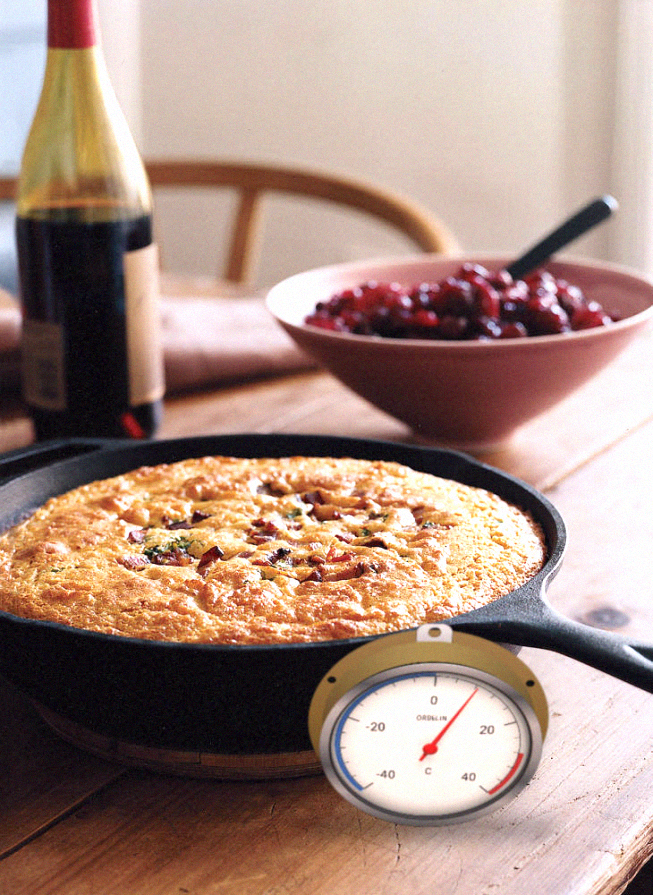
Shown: value=8 unit=°C
